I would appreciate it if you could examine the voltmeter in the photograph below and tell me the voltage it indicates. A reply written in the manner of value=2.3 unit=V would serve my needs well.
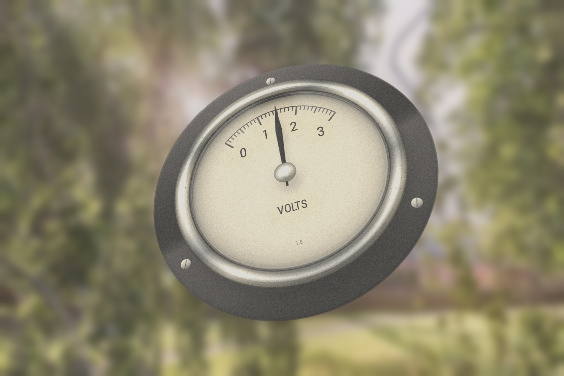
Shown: value=1.5 unit=V
